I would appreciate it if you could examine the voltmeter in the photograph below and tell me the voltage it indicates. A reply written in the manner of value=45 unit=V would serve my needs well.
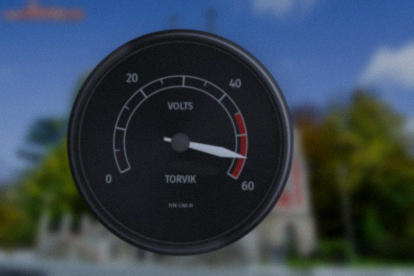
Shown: value=55 unit=V
